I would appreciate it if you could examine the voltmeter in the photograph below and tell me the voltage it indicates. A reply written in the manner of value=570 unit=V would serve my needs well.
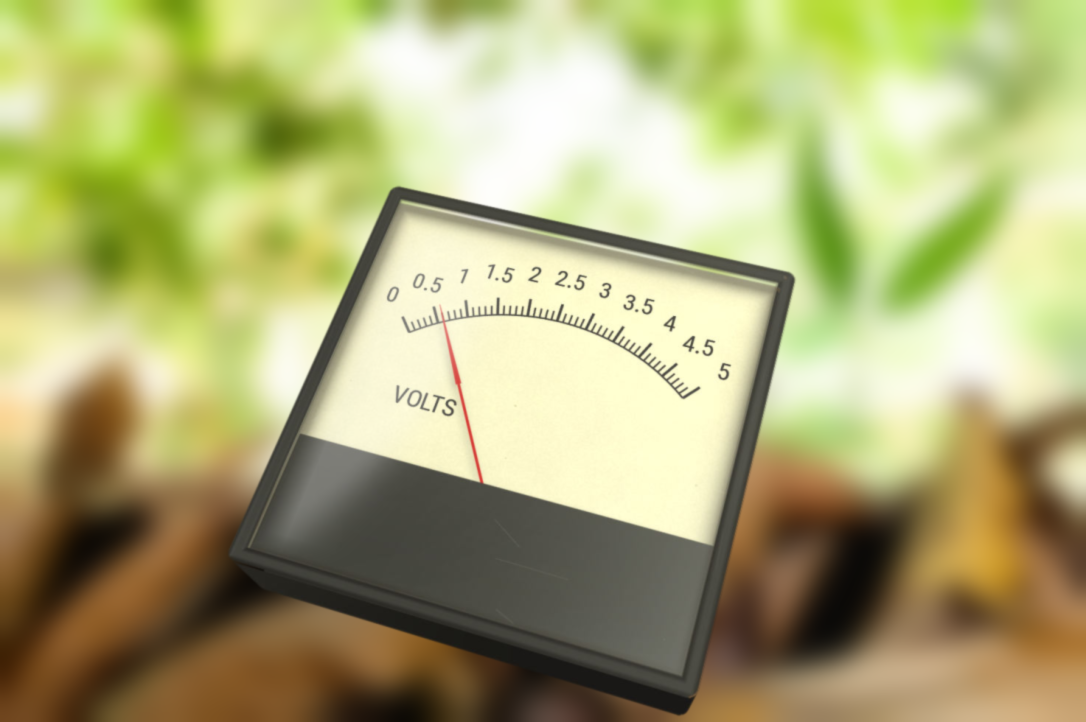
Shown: value=0.6 unit=V
